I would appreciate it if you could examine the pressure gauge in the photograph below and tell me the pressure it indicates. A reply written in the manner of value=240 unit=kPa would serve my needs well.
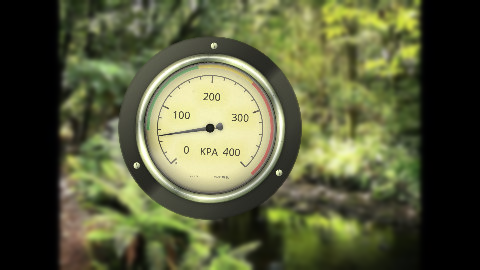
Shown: value=50 unit=kPa
